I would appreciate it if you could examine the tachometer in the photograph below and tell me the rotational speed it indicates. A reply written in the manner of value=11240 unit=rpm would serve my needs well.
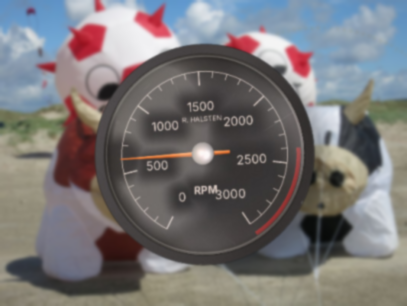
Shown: value=600 unit=rpm
